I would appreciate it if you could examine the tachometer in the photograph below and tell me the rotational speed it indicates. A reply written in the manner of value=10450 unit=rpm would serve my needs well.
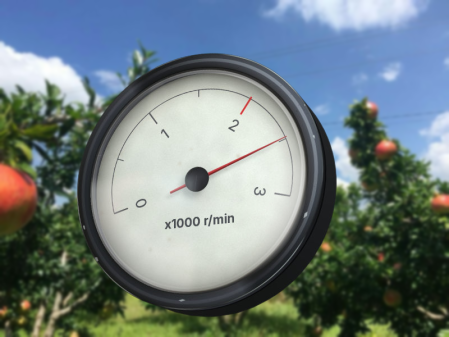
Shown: value=2500 unit=rpm
